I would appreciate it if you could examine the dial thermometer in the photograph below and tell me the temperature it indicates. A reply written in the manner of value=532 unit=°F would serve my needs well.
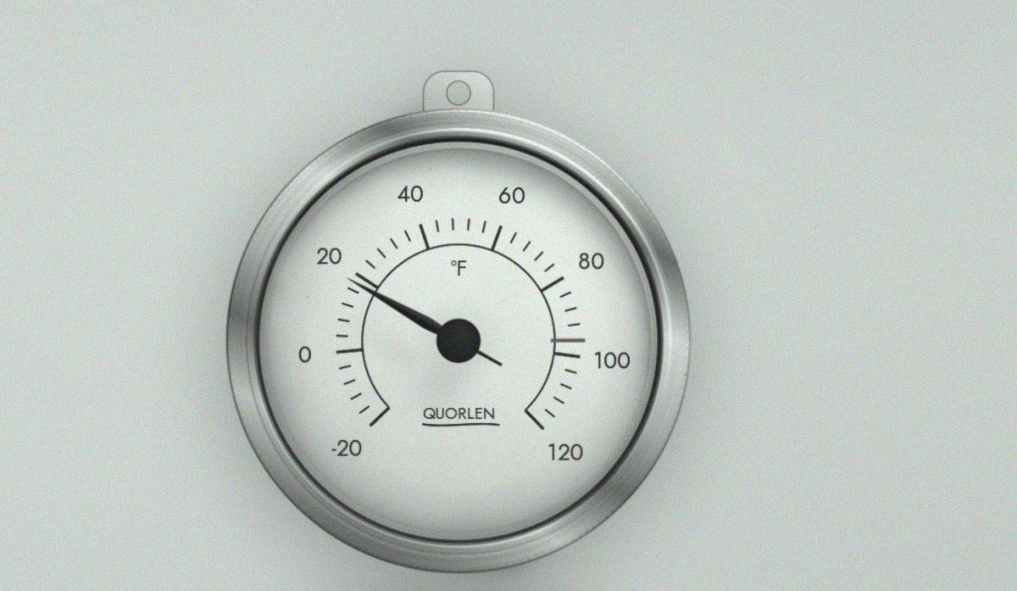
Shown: value=18 unit=°F
